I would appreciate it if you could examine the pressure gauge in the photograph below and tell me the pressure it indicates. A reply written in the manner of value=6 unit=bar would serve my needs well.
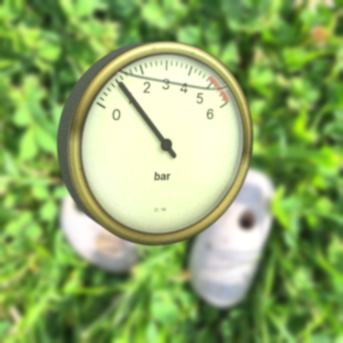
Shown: value=1 unit=bar
